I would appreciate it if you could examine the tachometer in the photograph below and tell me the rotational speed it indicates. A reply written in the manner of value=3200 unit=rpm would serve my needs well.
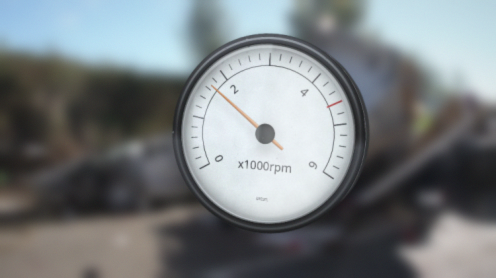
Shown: value=1700 unit=rpm
